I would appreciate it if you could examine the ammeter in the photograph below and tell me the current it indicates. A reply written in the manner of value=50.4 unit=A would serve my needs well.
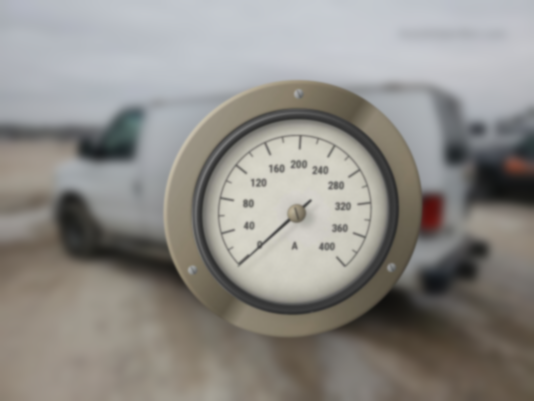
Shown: value=0 unit=A
